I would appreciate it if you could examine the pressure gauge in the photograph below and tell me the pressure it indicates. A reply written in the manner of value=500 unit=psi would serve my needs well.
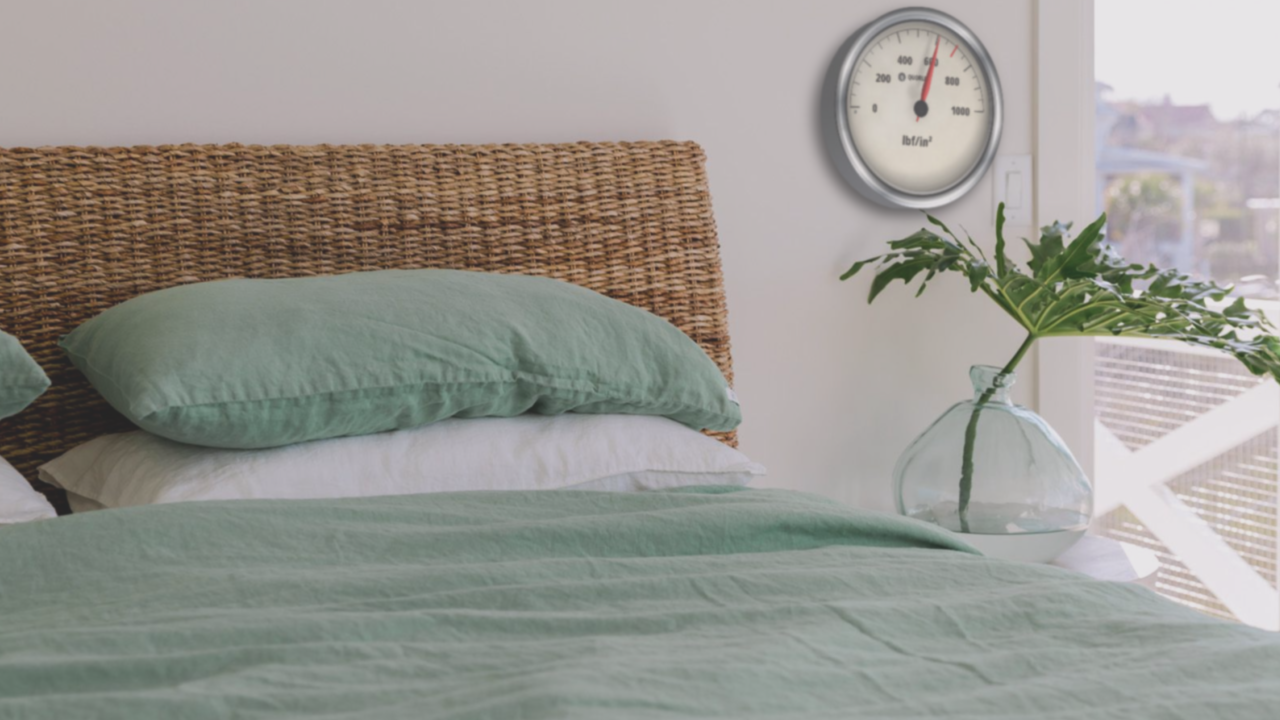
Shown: value=600 unit=psi
